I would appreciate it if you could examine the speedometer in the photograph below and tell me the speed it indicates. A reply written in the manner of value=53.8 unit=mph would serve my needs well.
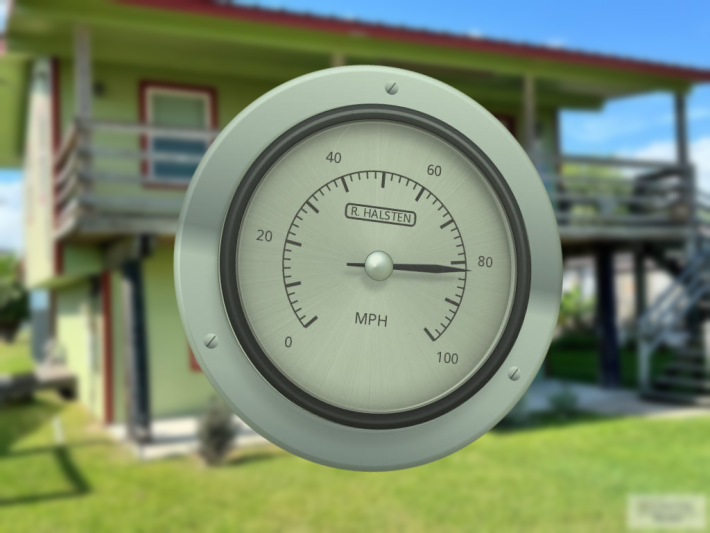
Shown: value=82 unit=mph
